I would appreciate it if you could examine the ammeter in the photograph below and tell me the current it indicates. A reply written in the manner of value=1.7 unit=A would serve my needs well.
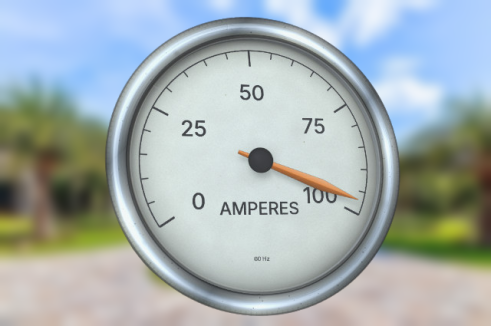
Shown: value=97.5 unit=A
